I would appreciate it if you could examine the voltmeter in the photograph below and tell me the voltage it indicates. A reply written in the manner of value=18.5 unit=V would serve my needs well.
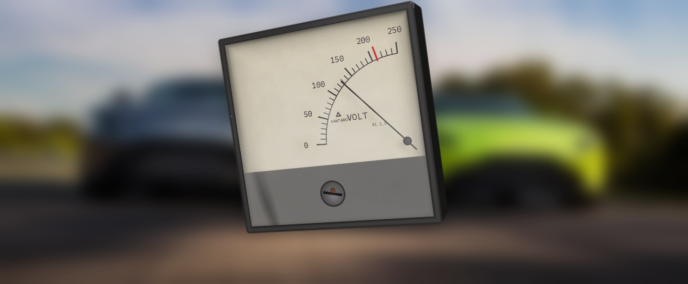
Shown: value=130 unit=V
